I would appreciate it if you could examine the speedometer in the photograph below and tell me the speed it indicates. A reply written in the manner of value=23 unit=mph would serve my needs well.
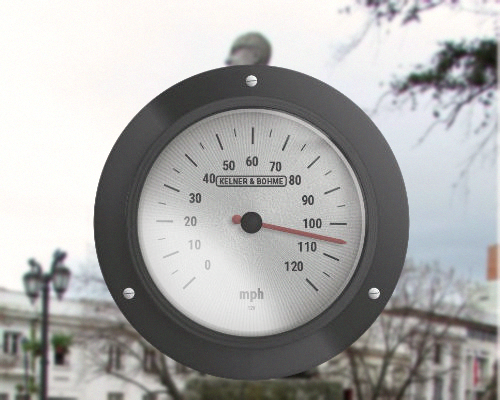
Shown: value=105 unit=mph
